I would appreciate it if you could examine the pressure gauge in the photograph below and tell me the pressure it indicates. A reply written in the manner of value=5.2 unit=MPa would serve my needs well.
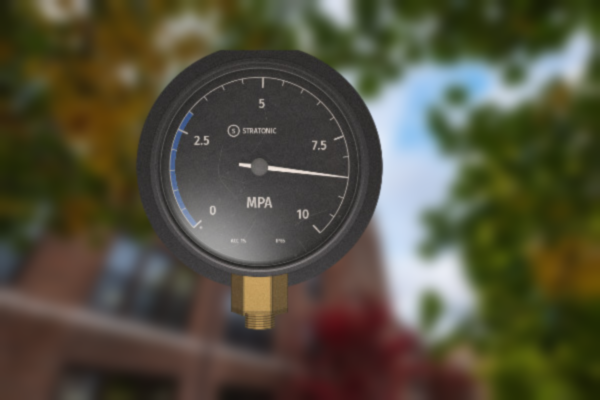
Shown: value=8.5 unit=MPa
